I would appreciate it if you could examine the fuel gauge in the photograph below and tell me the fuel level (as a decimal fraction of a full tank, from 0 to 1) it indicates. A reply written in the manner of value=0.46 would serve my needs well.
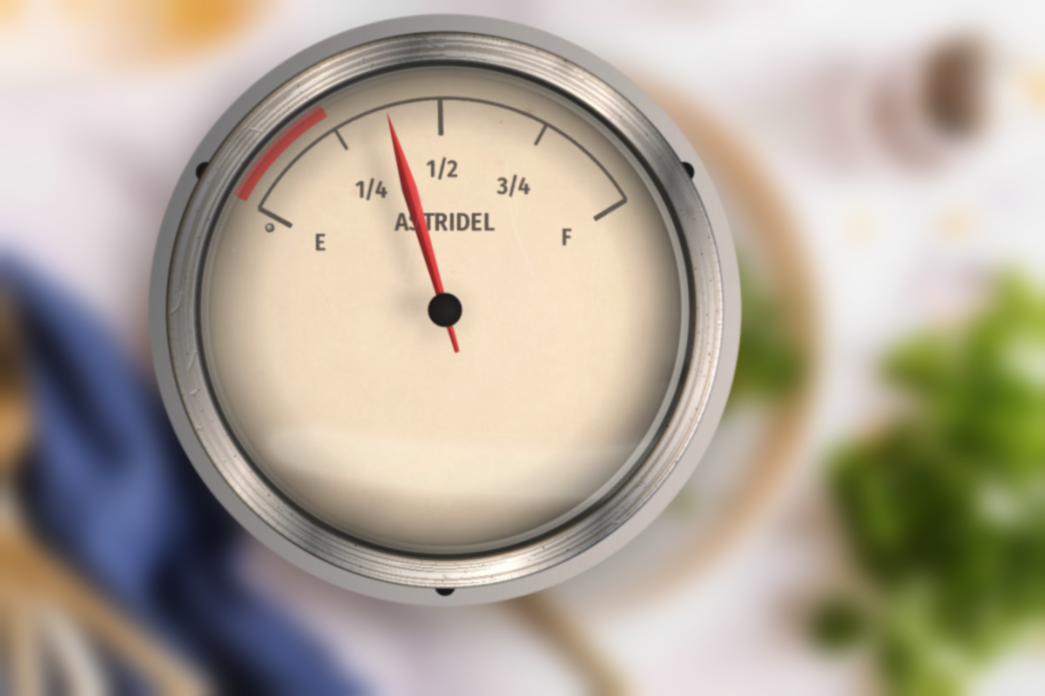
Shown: value=0.375
